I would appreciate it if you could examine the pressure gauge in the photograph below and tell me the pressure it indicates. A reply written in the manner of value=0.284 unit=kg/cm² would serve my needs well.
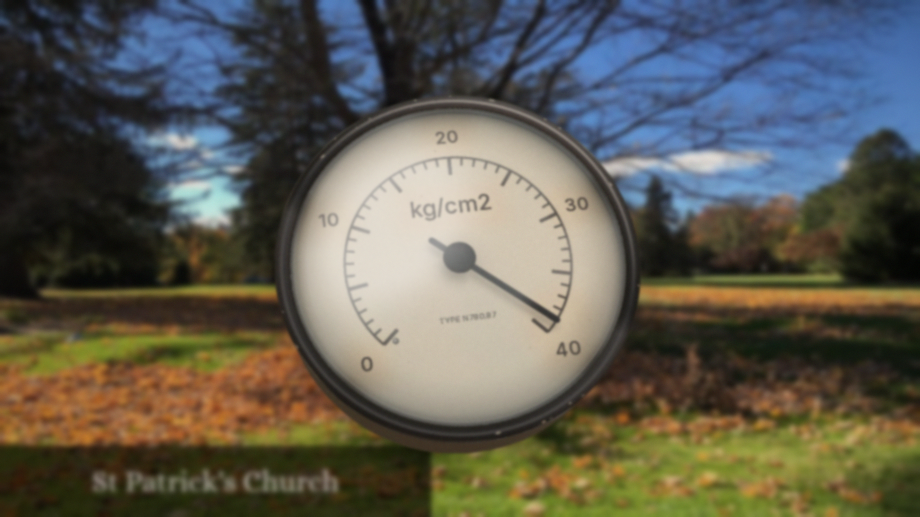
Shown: value=39 unit=kg/cm²
